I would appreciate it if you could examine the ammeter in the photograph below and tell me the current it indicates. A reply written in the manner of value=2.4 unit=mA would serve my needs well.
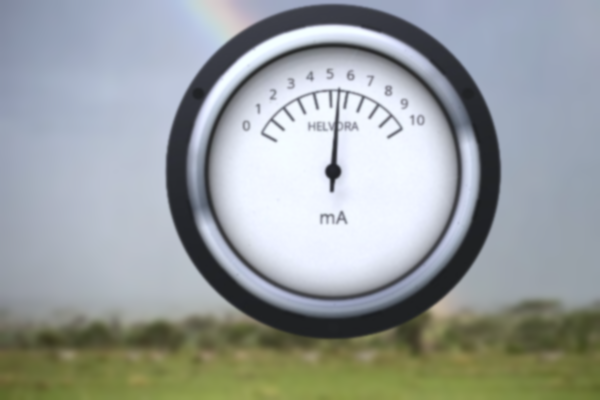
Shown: value=5.5 unit=mA
